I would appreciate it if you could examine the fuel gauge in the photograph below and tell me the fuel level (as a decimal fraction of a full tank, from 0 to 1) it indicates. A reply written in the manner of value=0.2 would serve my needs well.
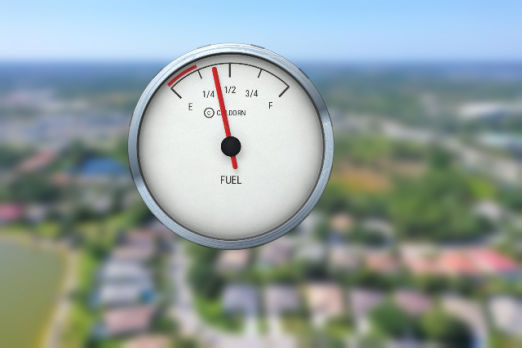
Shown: value=0.375
